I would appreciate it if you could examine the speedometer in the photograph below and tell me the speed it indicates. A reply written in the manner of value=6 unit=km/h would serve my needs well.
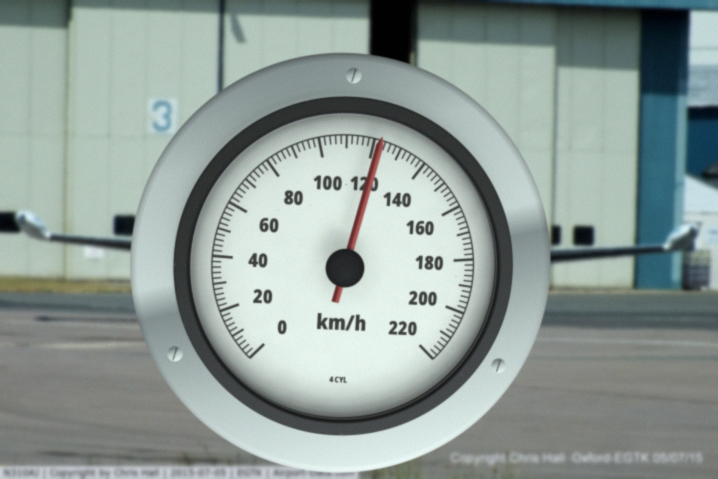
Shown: value=122 unit=km/h
